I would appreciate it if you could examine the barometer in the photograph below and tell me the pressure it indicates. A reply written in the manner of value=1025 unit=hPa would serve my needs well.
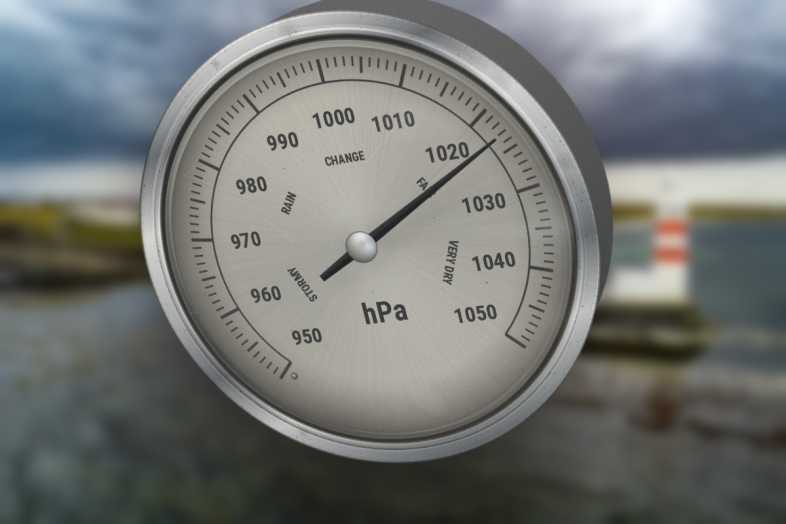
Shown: value=1023 unit=hPa
